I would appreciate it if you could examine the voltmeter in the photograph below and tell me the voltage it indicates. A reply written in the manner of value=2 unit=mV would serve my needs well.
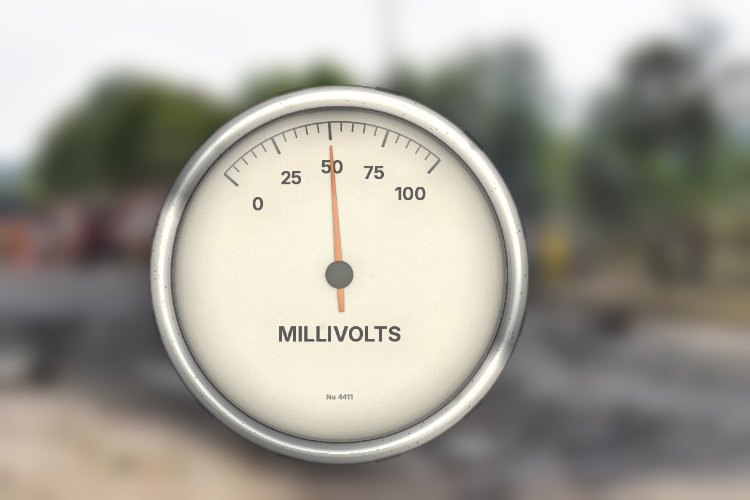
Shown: value=50 unit=mV
